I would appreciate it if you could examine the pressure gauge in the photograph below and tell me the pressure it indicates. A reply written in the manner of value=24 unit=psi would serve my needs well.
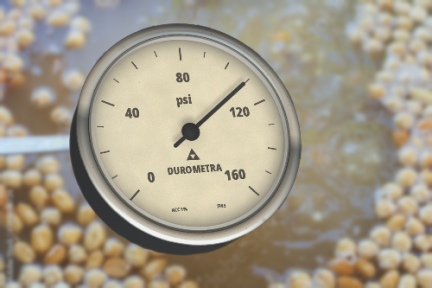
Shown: value=110 unit=psi
